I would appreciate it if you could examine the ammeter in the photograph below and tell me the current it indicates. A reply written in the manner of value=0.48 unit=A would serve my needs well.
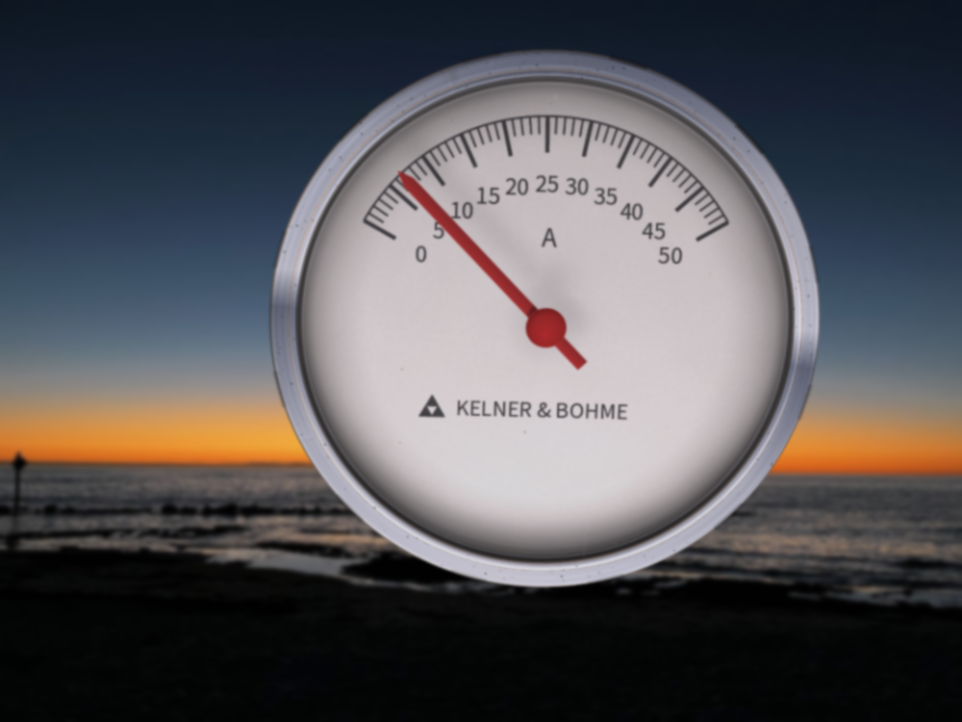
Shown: value=7 unit=A
